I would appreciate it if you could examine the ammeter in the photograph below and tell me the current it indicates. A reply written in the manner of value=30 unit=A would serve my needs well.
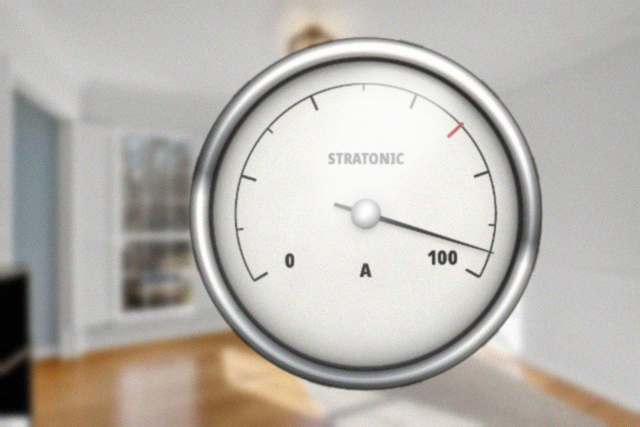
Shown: value=95 unit=A
